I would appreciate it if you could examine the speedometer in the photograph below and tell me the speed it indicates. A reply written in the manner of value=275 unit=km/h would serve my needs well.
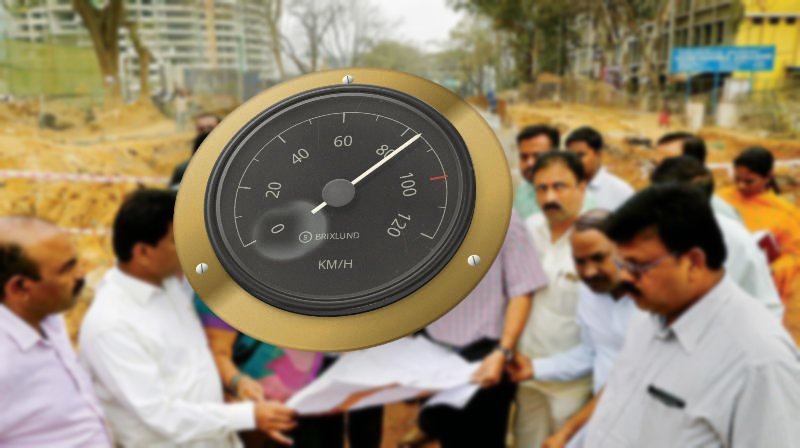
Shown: value=85 unit=km/h
